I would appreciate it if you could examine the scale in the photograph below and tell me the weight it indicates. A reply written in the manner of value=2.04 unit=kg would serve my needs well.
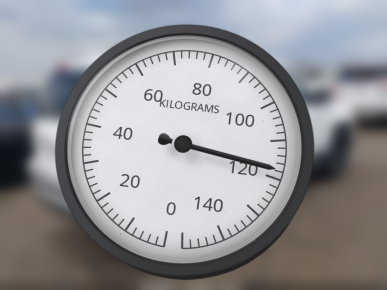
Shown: value=118 unit=kg
